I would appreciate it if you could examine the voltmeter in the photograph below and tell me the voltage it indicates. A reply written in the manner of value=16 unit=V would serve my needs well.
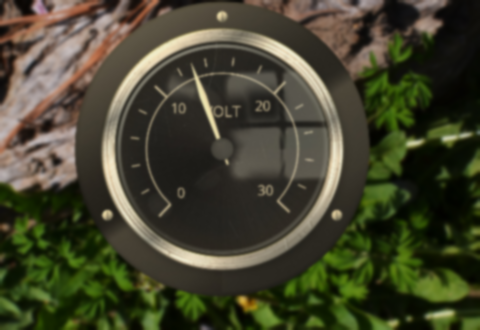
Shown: value=13 unit=V
